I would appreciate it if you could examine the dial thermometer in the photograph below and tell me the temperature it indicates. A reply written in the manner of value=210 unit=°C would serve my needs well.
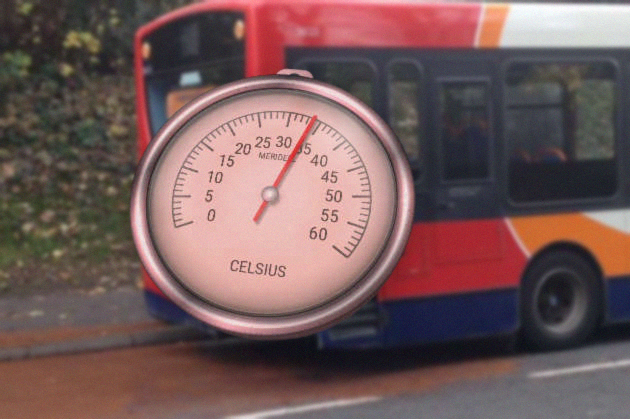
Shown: value=34 unit=°C
